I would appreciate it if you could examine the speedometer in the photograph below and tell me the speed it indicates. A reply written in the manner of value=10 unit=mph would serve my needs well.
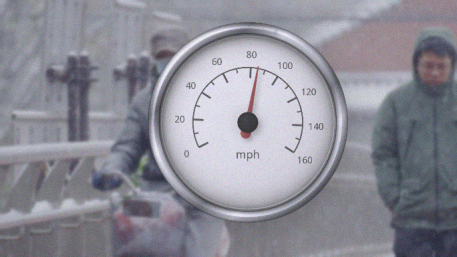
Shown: value=85 unit=mph
